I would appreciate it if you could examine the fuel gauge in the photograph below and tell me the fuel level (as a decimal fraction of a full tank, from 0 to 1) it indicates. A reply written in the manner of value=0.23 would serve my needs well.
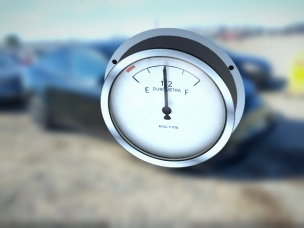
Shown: value=0.5
